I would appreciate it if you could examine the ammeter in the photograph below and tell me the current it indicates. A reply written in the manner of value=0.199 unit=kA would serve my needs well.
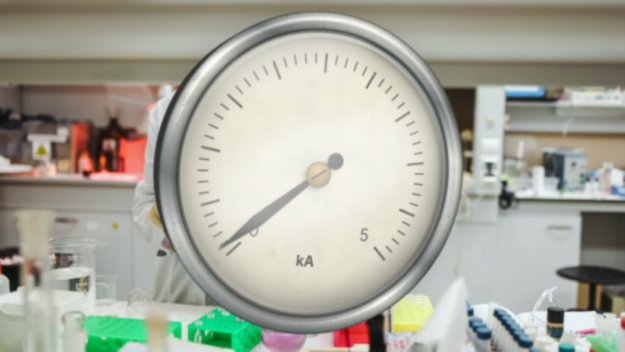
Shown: value=0.1 unit=kA
